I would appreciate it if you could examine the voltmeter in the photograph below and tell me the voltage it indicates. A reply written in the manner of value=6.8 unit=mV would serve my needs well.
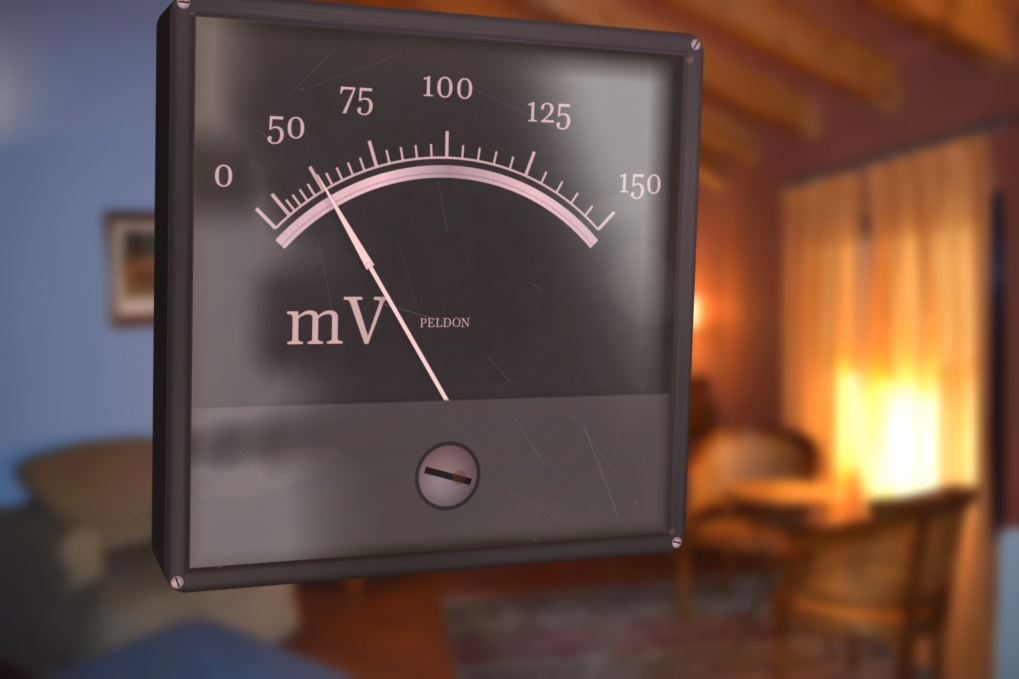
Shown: value=50 unit=mV
